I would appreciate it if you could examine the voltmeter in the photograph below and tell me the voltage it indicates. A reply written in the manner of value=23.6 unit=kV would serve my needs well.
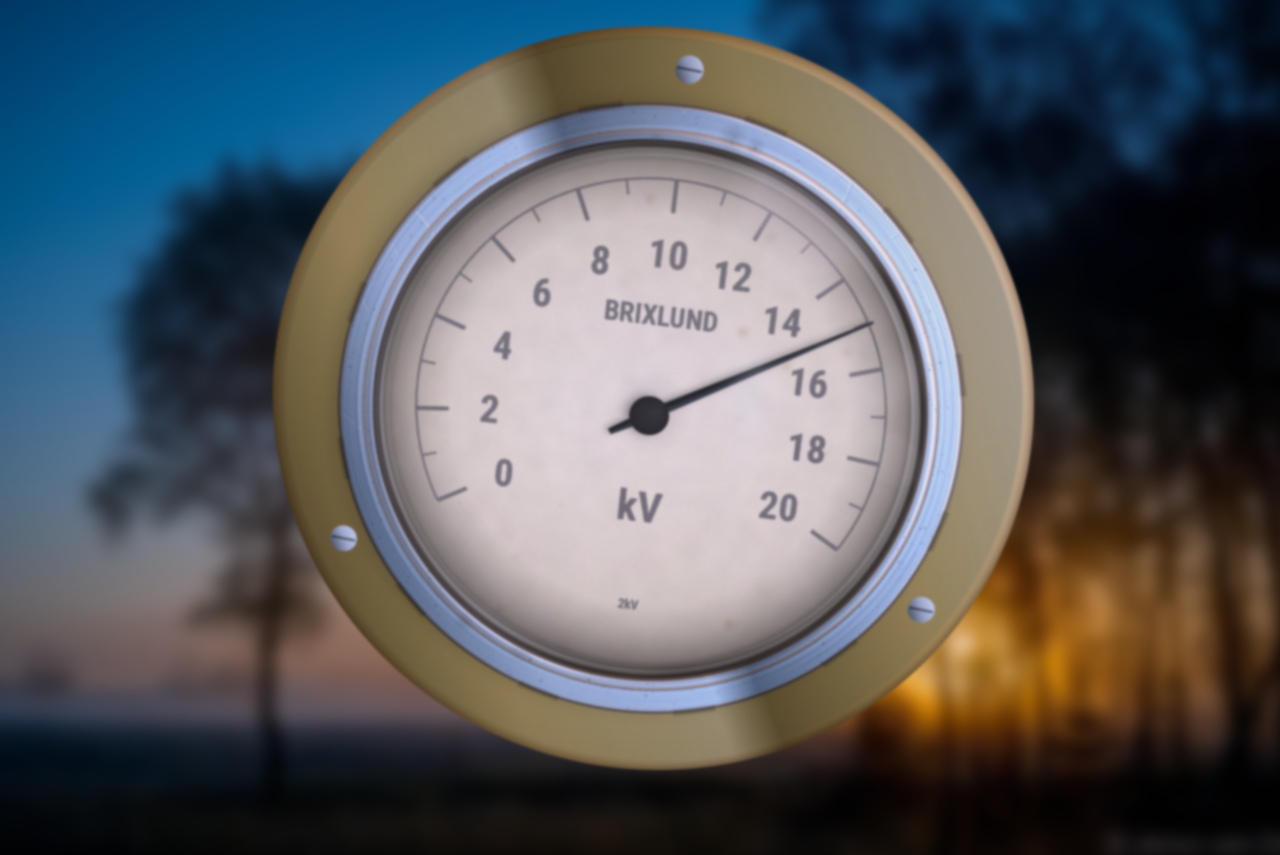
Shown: value=15 unit=kV
